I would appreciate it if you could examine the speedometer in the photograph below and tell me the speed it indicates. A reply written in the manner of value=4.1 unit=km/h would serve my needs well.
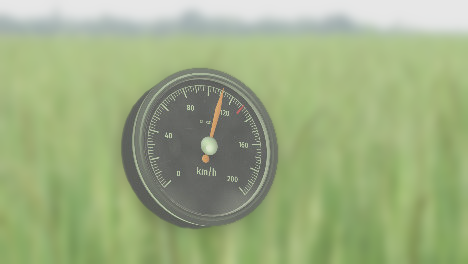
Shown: value=110 unit=km/h
